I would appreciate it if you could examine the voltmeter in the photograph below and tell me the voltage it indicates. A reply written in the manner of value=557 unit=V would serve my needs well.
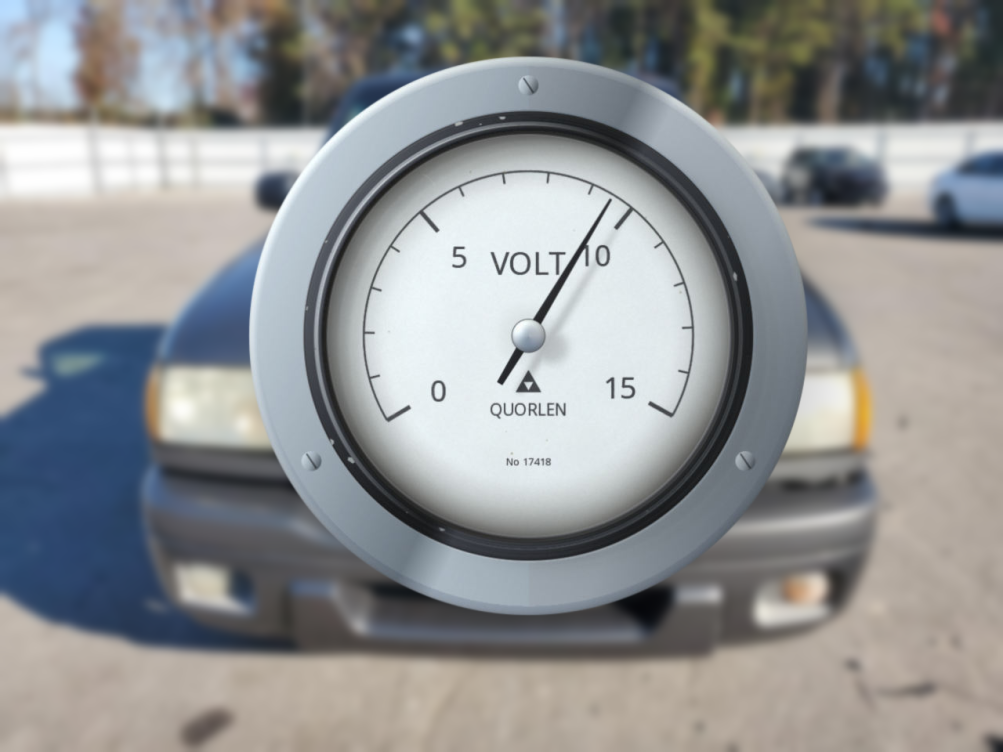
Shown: value=9.5 unit=V
